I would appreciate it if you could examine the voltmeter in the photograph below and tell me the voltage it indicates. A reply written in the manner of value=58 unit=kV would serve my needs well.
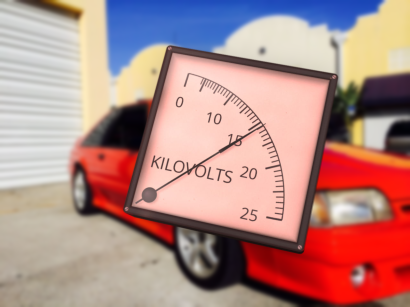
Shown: value=15.5 unit=kV
